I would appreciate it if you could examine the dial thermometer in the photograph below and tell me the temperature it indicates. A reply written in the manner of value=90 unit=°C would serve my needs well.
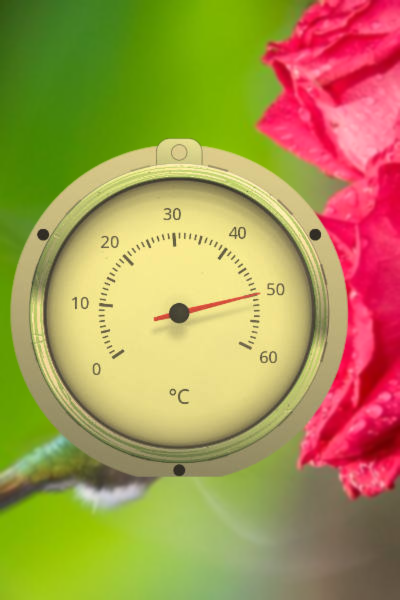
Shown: value=50 unit=°C
